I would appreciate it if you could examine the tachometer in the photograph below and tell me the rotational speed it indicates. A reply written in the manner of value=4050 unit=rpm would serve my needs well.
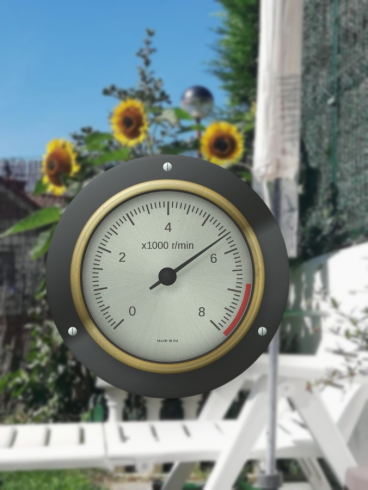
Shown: value=5600 unit=rpm
